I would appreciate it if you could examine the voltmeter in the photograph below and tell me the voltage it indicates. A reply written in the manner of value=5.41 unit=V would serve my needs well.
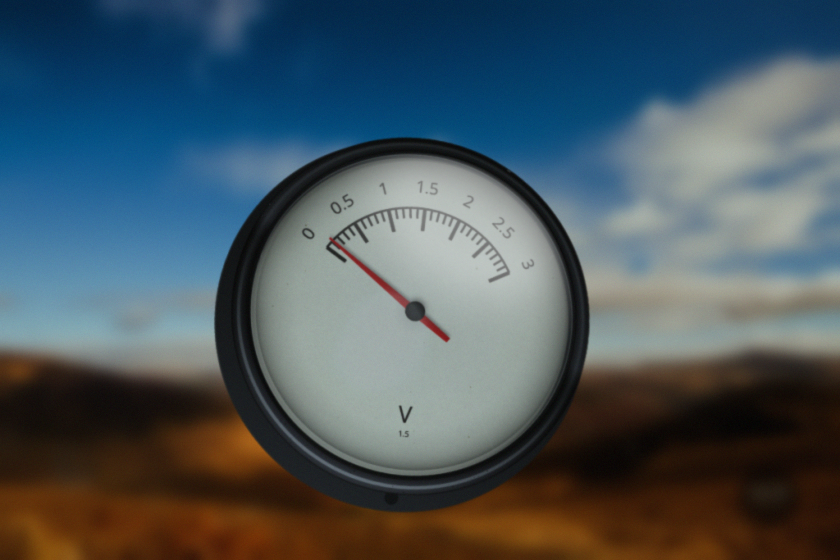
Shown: value=0.1 unit=V
